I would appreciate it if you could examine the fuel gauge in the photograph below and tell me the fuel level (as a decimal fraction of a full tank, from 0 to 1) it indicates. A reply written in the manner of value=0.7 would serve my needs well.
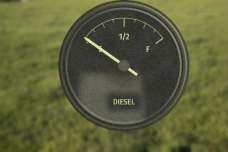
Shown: value=0
